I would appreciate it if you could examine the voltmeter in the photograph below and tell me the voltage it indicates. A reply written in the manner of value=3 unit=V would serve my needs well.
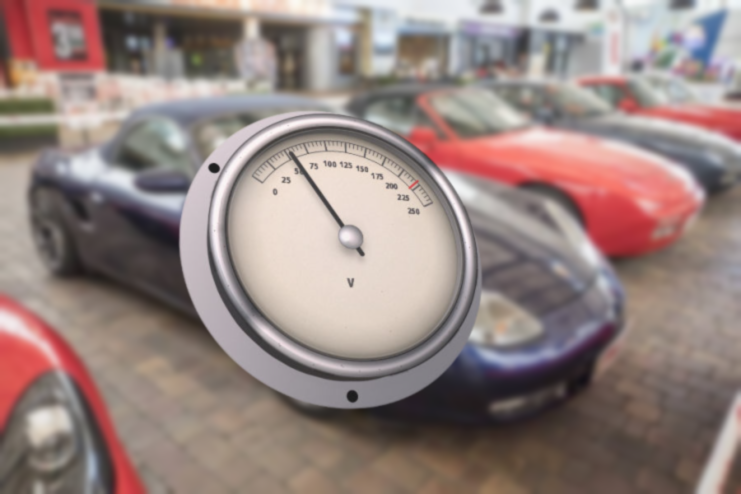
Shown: value=50 unit=V
